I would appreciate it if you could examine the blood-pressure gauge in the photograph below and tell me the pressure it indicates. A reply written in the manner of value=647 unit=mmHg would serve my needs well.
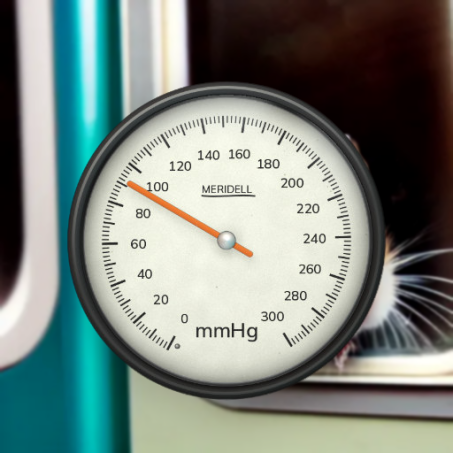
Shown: value=92 unit=mmHg
